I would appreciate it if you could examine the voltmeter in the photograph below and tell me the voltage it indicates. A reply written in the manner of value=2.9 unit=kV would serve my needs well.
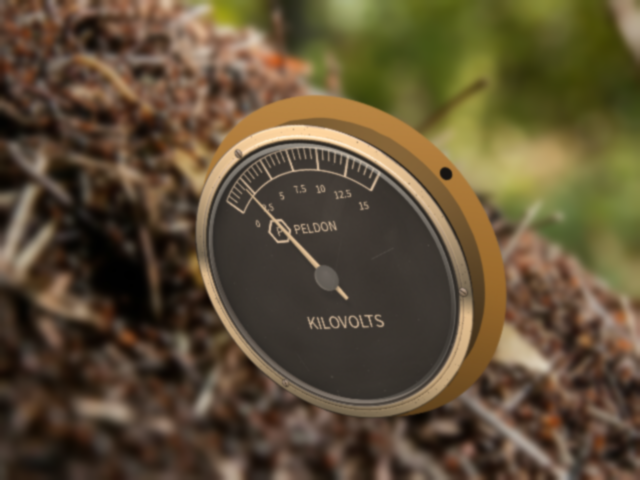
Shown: value=2.5 unit=kV
